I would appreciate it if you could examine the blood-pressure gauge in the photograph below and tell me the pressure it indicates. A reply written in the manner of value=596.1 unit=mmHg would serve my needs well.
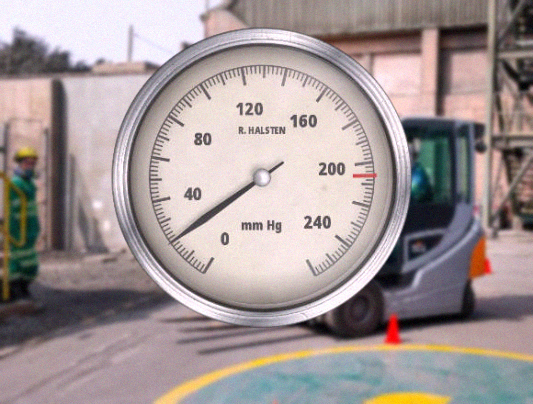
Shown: value=20 unit=mmHg
